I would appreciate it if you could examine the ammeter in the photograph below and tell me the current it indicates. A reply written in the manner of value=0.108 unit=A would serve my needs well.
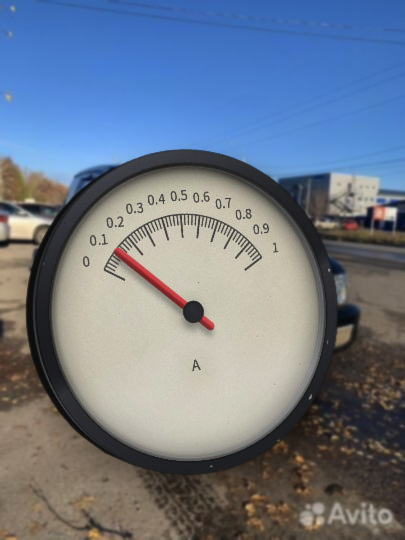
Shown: value=0.1 unit=A
